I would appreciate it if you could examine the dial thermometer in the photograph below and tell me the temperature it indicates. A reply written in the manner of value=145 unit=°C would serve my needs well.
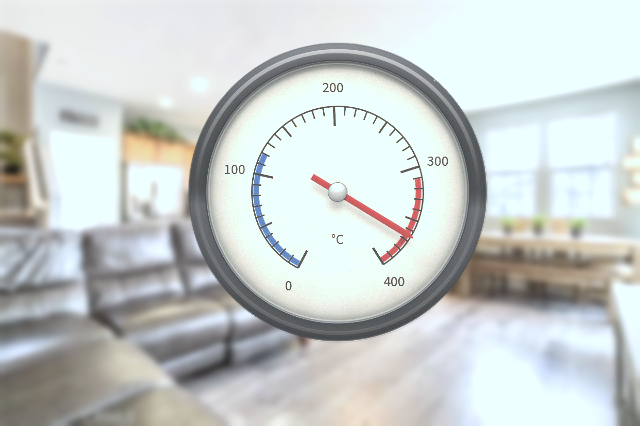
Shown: value=365 unit=°C
